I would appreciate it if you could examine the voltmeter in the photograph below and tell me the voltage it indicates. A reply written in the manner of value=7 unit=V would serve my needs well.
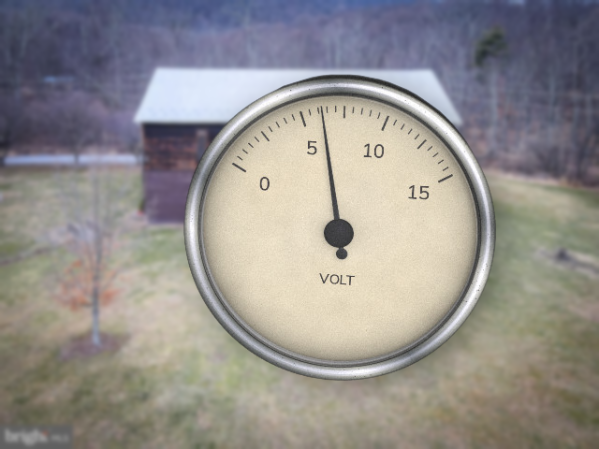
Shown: value=6.25 unit=V
